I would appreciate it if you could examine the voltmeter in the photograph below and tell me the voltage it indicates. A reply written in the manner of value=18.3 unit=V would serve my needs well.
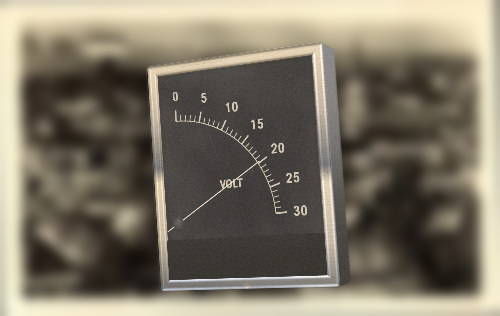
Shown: value=20 unit=V
